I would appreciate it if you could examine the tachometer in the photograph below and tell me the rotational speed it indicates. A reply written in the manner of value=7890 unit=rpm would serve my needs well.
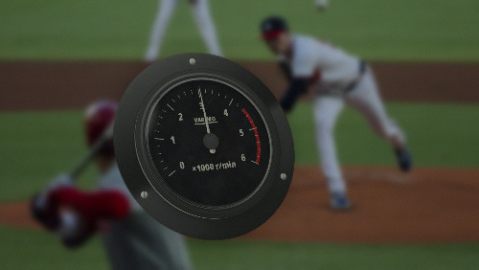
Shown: value=3000 unit=rpm
